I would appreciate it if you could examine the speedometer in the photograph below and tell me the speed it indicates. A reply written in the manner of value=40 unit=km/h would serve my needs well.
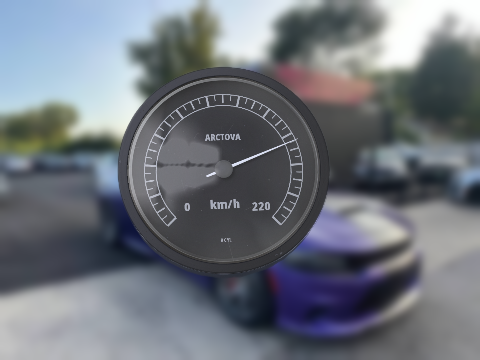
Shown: value=165 unit=km/h
